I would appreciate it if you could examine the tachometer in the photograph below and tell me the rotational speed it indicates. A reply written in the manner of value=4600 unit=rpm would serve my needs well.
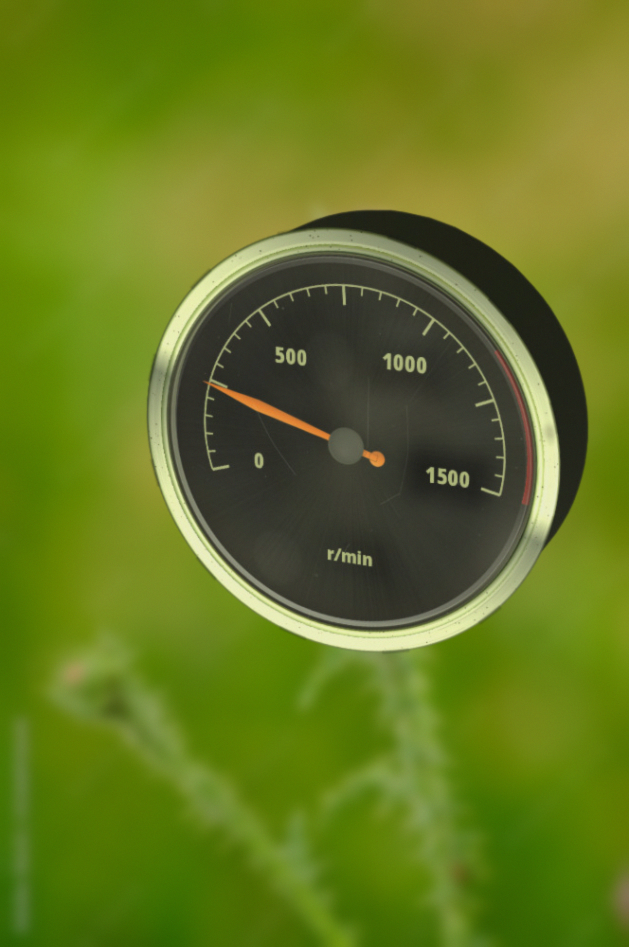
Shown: value=250 unit=rpm
